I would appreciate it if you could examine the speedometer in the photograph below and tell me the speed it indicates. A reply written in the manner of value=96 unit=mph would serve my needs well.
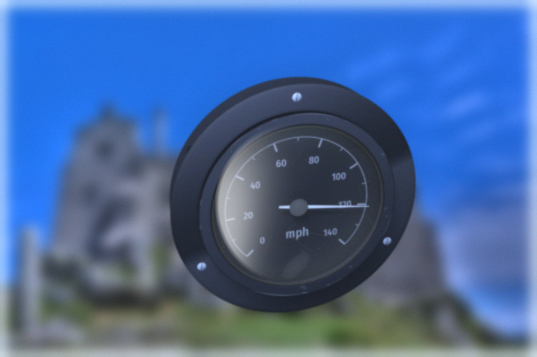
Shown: value=120 unit=mph
